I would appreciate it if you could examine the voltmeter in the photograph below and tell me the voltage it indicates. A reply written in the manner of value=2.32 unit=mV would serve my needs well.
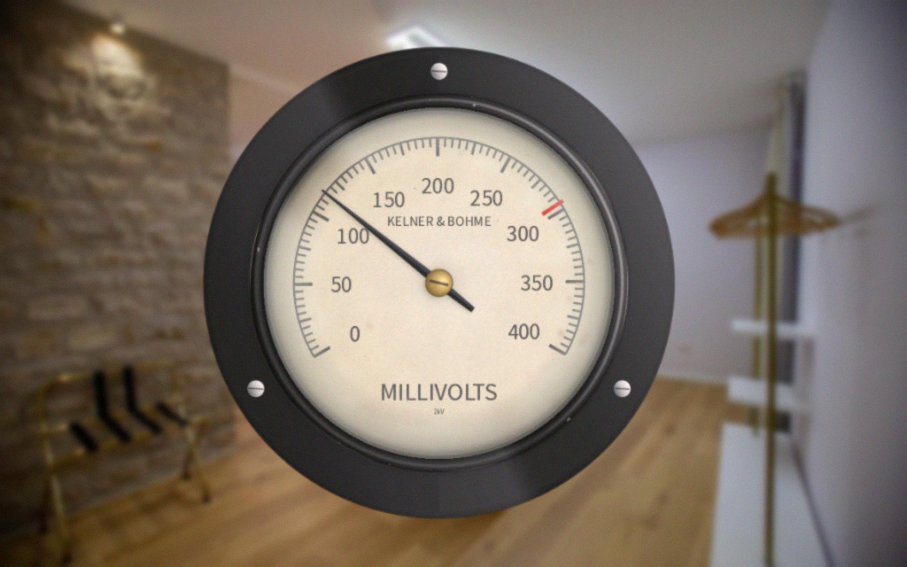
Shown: value=115 unit=mV
